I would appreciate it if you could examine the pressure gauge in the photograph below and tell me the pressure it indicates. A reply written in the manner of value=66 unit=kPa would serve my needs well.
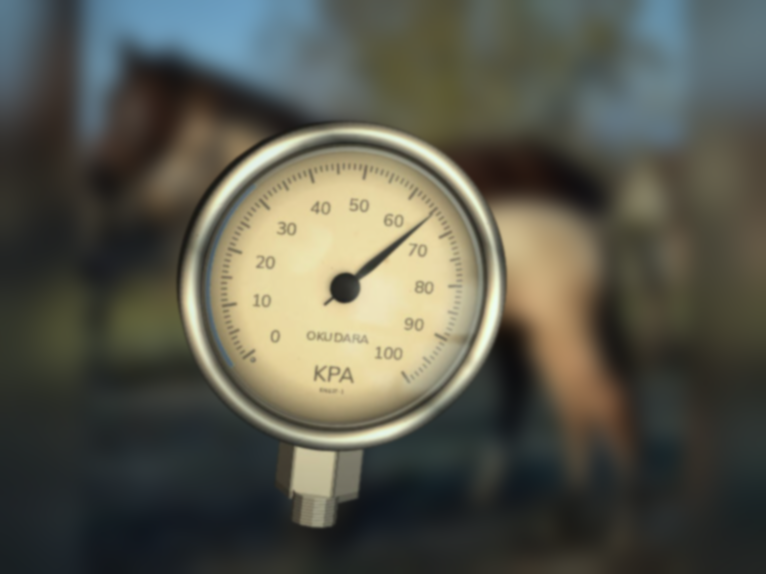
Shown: value=65 unit=kPa
